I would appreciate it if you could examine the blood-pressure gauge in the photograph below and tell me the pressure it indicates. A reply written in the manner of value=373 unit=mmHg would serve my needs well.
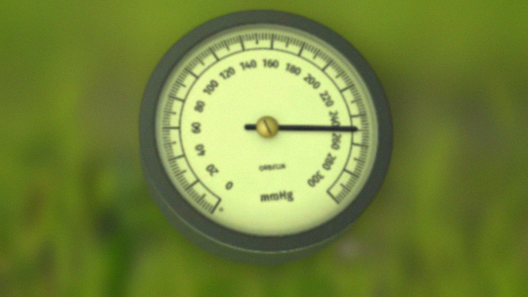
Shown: value=250 unit=mmHg
